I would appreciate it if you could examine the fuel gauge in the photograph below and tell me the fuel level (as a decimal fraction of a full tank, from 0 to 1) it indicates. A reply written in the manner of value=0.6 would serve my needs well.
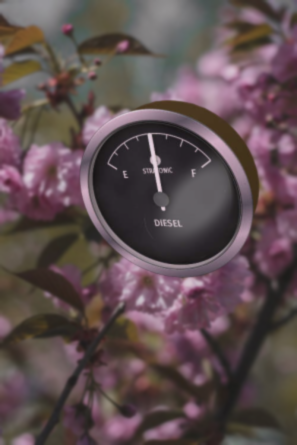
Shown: value=0.5
